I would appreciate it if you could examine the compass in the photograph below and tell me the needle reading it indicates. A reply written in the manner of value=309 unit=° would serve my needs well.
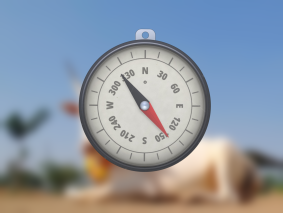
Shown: value=142.5 unit=°
